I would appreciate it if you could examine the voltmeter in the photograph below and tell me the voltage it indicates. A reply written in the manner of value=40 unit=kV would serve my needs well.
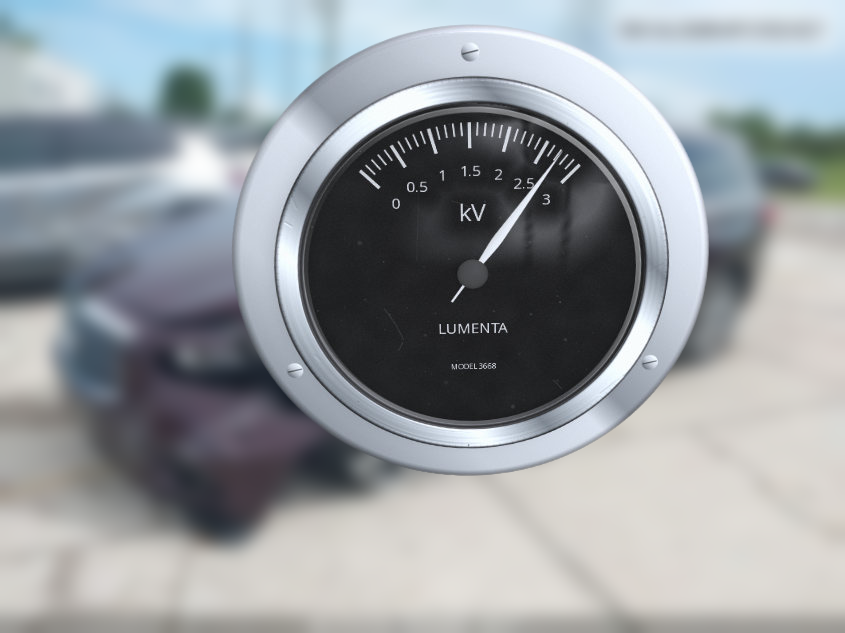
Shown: value=2.7 unit=kV
